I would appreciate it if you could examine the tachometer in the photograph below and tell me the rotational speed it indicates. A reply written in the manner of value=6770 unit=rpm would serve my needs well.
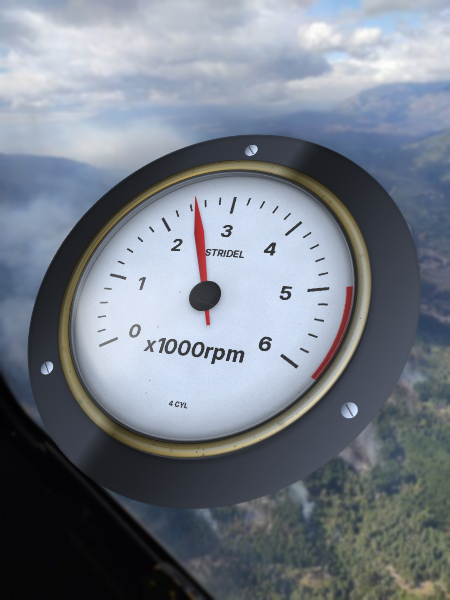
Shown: value=2500 unit=rpm
